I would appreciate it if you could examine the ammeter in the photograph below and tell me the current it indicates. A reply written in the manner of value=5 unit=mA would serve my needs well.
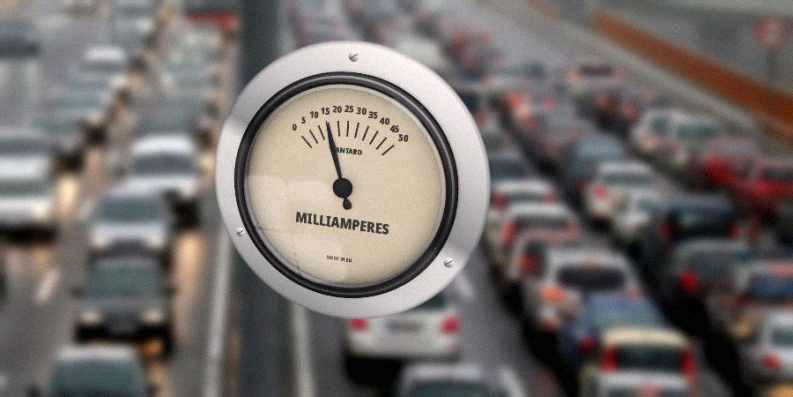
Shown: value=15 unit=mA
